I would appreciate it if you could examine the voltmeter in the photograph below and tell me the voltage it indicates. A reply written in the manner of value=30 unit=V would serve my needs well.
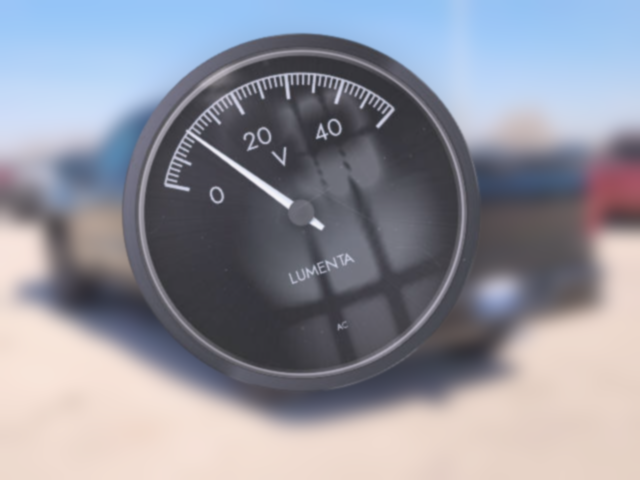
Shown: value=10 unit=V
